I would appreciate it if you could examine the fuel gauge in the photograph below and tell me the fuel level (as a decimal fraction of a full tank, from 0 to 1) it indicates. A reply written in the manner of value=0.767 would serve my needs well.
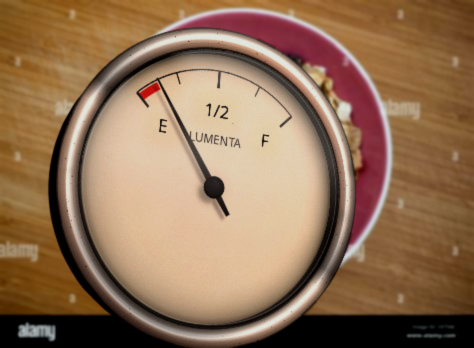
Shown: value=0.125
